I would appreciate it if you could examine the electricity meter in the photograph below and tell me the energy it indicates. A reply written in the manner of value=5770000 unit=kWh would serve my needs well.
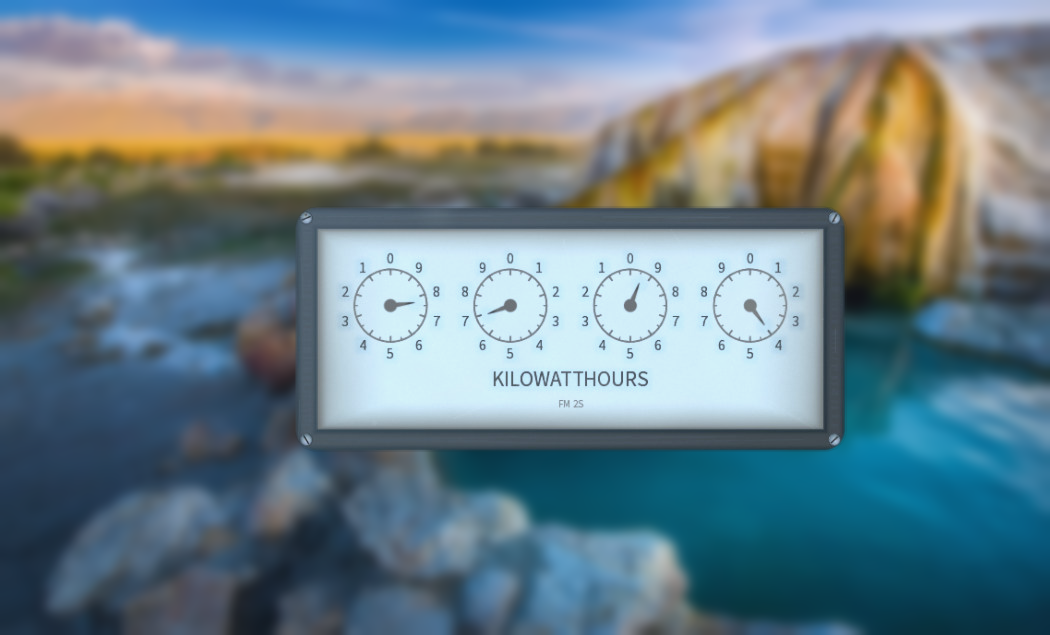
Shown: value=7694 unit=kWh
